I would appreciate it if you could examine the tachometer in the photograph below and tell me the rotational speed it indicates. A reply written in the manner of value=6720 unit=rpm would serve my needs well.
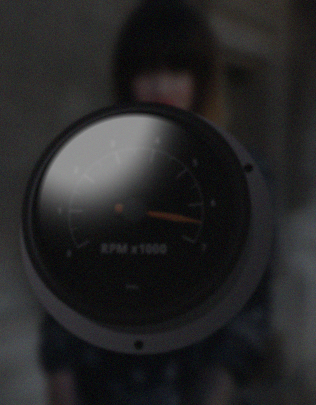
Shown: value=6500 unit=rpm
